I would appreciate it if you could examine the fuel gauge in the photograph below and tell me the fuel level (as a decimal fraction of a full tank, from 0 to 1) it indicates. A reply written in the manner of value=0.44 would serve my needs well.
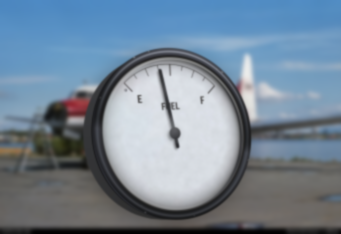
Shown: value=0.375
